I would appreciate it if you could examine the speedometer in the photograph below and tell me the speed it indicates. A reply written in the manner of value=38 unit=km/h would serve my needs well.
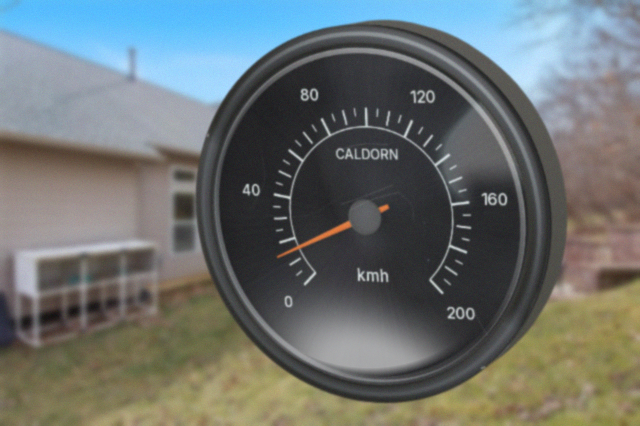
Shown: value=15 unit=km/h
